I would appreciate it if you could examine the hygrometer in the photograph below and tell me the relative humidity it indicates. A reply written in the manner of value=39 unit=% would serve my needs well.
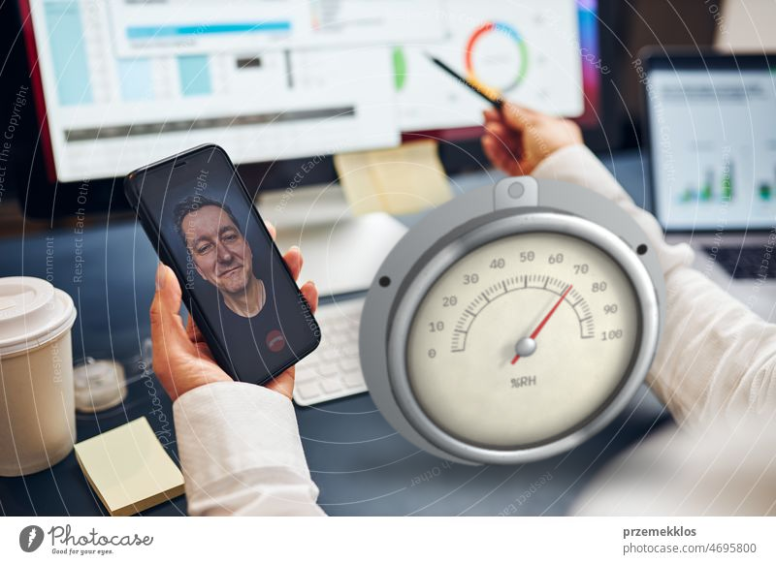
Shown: value=70 unit=%
